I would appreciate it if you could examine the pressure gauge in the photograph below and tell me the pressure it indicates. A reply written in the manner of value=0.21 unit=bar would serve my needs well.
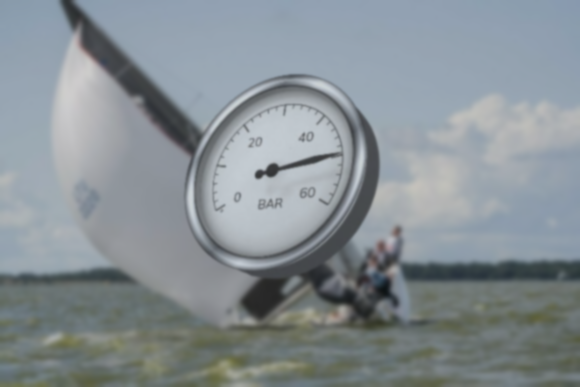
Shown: value=50 unit=bar
